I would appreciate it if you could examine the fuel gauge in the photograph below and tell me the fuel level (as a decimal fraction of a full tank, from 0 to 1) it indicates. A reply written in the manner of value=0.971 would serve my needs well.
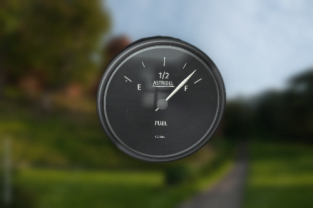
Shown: value=0.875
